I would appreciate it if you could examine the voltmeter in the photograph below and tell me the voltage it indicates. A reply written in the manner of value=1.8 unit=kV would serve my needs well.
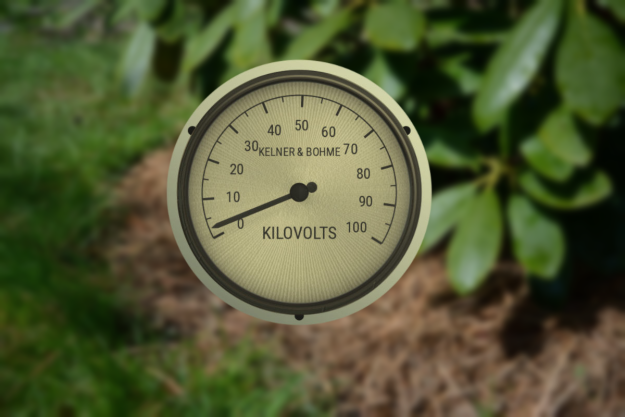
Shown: value=2.5 unit=kV
